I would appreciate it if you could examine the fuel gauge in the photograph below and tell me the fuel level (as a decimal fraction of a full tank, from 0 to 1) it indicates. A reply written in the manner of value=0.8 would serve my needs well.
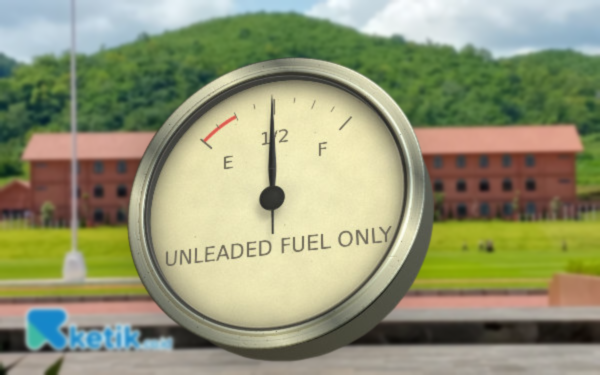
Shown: value=0.5
